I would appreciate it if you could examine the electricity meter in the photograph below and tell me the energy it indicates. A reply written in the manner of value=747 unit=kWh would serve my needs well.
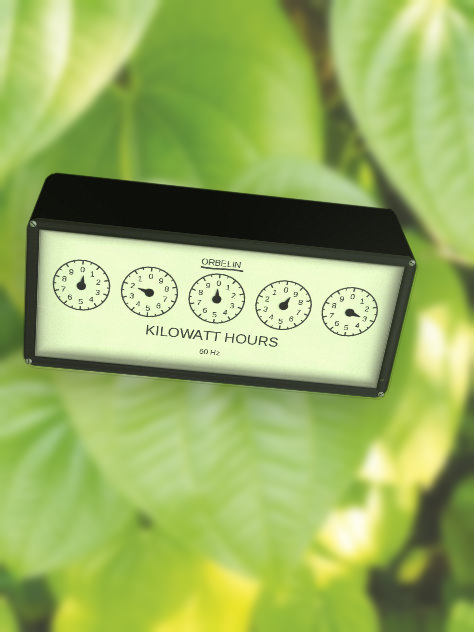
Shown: value=1993 unit=kWh
